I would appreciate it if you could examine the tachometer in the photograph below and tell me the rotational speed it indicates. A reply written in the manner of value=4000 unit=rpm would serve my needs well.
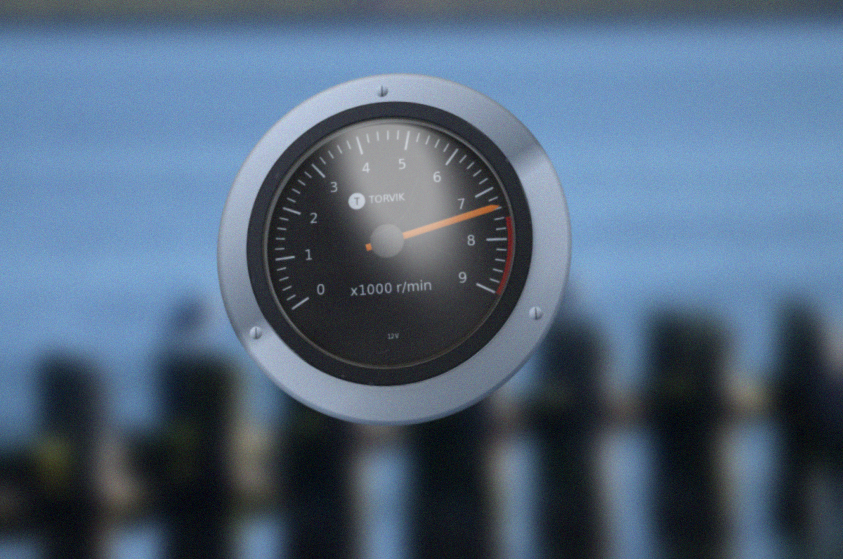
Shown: value=7400 unit=rpm
